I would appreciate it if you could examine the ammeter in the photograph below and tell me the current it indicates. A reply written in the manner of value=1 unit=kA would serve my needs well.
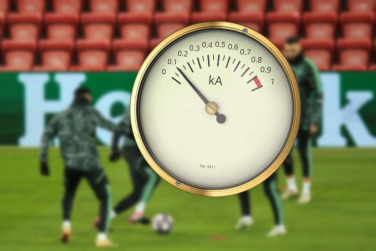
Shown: value=0.1 unit=kA
